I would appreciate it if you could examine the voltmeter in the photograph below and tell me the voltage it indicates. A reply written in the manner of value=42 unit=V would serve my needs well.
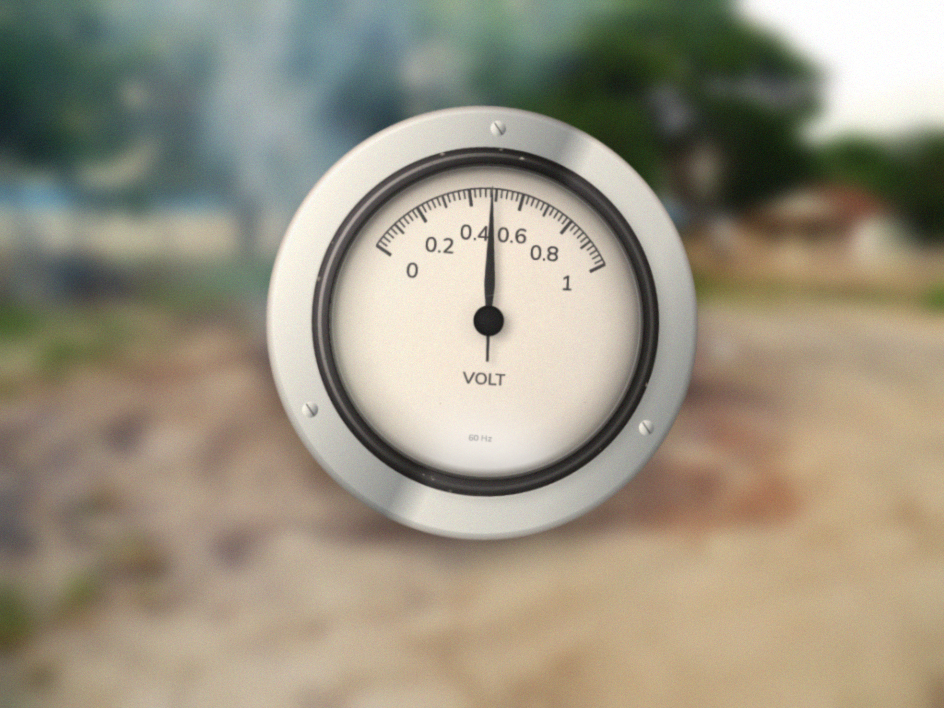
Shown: value=0.48 unit=V
